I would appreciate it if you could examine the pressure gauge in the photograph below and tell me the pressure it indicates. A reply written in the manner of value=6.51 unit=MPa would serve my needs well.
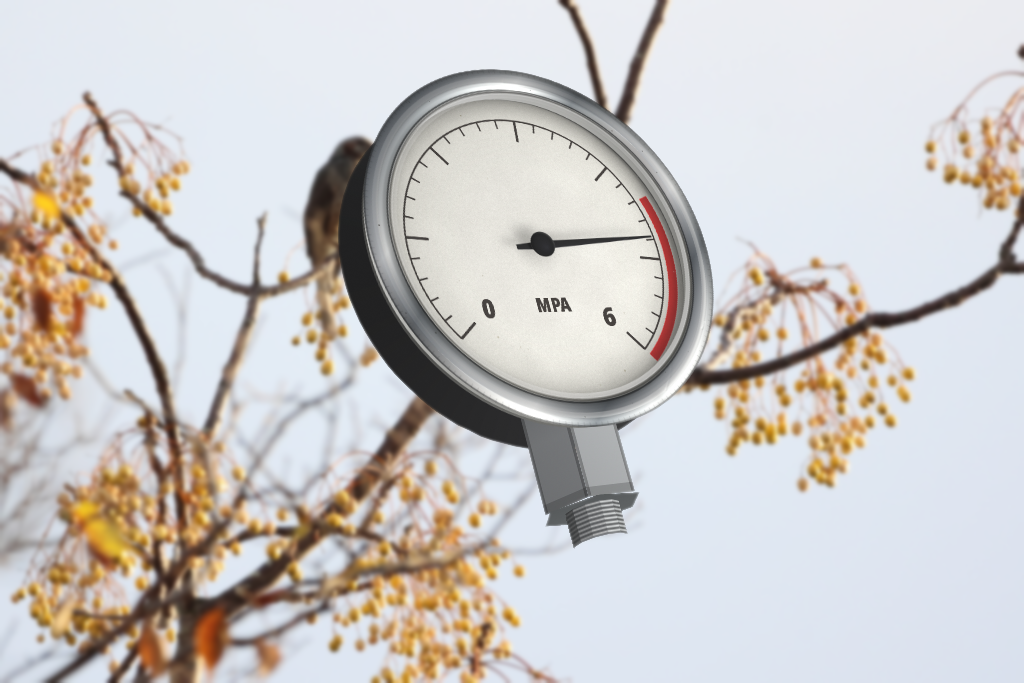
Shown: value=4.8 unit=MPa
